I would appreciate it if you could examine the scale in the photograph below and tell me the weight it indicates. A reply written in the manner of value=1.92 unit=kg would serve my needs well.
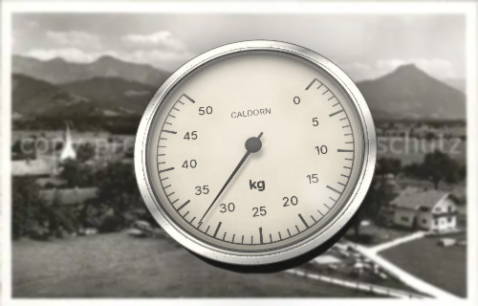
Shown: value=32 unit=kg
